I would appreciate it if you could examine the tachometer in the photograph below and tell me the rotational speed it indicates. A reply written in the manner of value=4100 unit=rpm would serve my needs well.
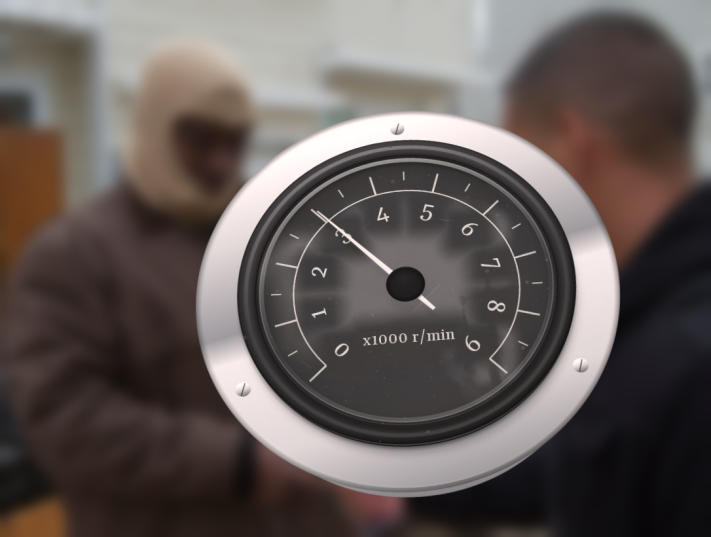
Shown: value=3000 unit=rpm
